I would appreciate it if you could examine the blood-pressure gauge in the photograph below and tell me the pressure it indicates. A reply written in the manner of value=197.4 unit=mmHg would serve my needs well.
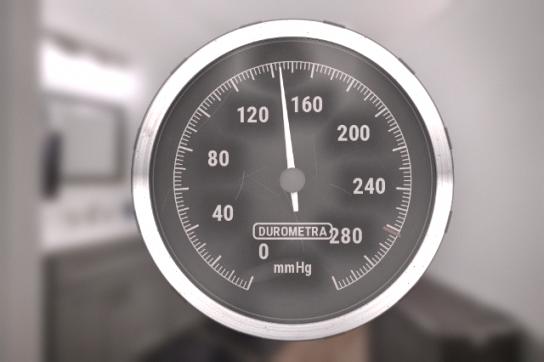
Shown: value=144 unit=mmHg
